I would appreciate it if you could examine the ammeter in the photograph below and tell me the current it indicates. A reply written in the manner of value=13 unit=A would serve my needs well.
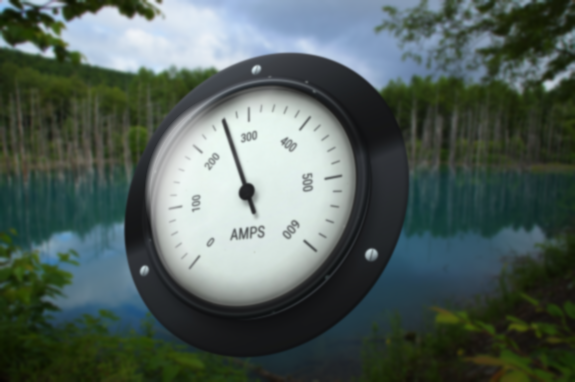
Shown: value=260 unit=A
